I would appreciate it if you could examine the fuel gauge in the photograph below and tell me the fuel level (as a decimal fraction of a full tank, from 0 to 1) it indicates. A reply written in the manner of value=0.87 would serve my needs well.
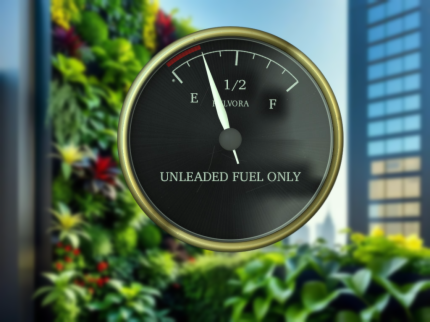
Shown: value=0.25
